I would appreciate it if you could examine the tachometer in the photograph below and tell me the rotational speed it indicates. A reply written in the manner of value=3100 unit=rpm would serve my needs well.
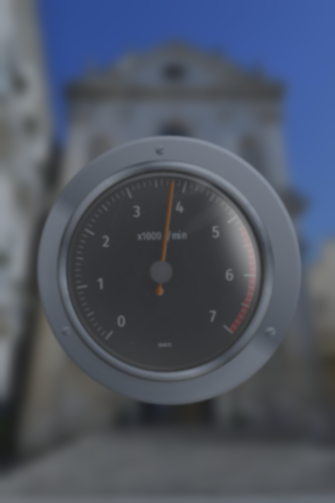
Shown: value=3800 unit=rpm
